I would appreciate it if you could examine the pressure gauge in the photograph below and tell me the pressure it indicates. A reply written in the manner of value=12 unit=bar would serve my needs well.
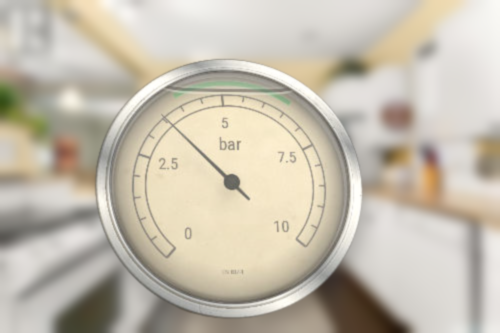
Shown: value=3.5 unit=bar
